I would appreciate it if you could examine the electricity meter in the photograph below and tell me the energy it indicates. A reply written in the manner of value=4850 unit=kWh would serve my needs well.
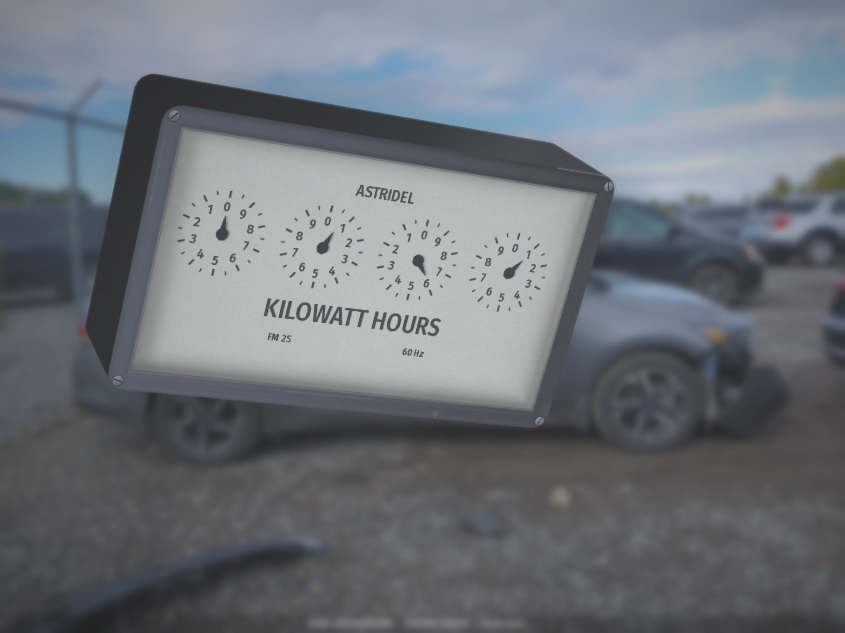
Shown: value=61 unit=kWh
